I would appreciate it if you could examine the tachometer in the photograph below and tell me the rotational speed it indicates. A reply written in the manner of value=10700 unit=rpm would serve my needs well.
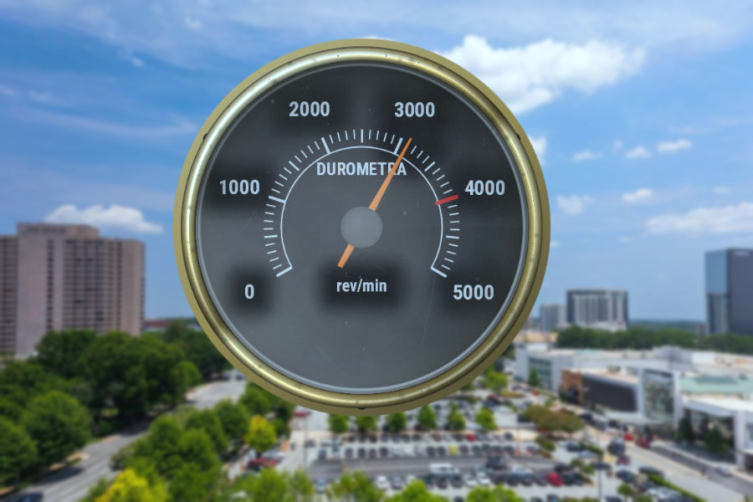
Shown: value=3100 unit=rpm
